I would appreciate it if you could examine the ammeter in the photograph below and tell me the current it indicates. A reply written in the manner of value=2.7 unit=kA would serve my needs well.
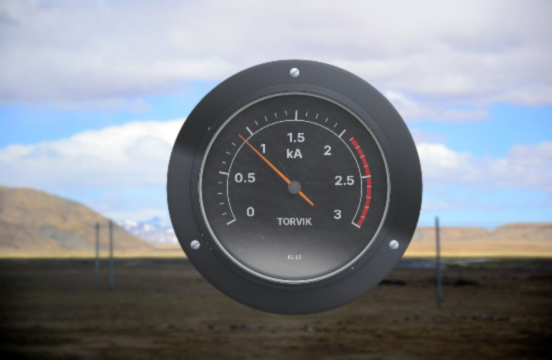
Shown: value=0.9 unit=kA
